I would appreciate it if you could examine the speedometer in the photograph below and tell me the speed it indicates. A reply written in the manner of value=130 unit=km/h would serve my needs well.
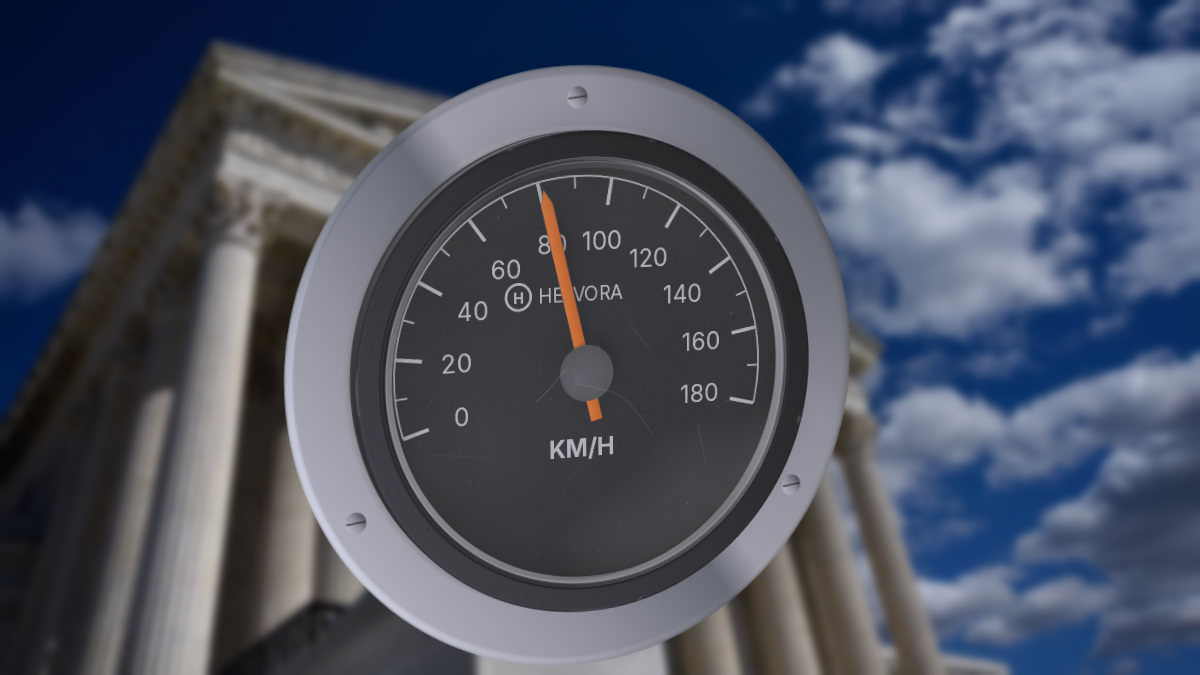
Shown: value=80 unit=km/h
